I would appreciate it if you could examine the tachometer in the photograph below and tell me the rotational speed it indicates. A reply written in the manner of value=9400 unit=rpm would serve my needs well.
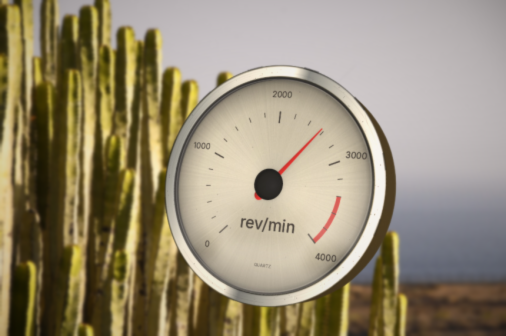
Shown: value=2600 unit=rpm
